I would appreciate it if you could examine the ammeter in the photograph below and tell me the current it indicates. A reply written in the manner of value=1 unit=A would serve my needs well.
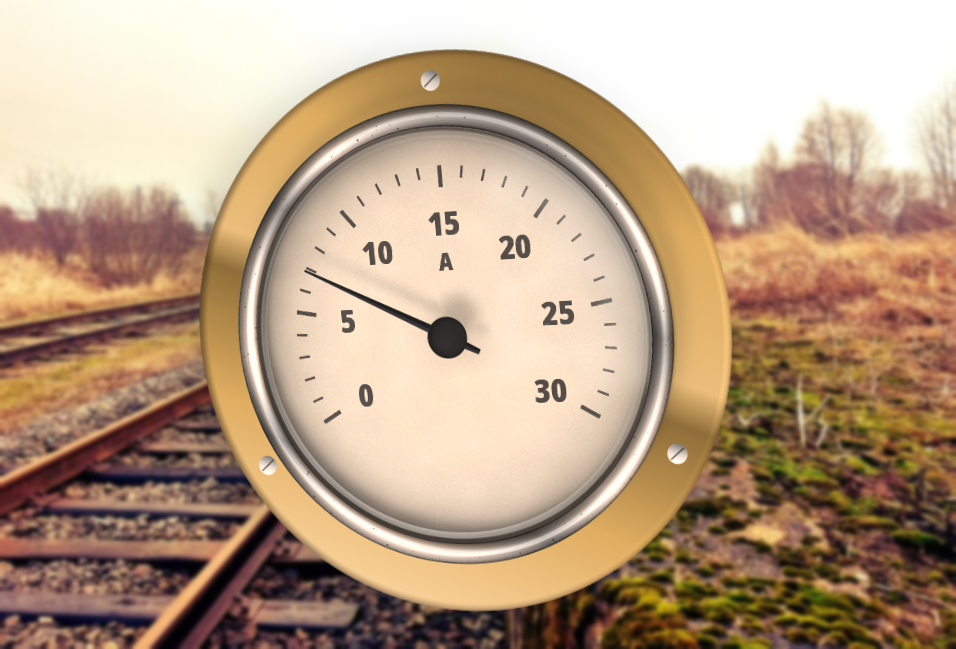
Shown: value=7 unit=A
